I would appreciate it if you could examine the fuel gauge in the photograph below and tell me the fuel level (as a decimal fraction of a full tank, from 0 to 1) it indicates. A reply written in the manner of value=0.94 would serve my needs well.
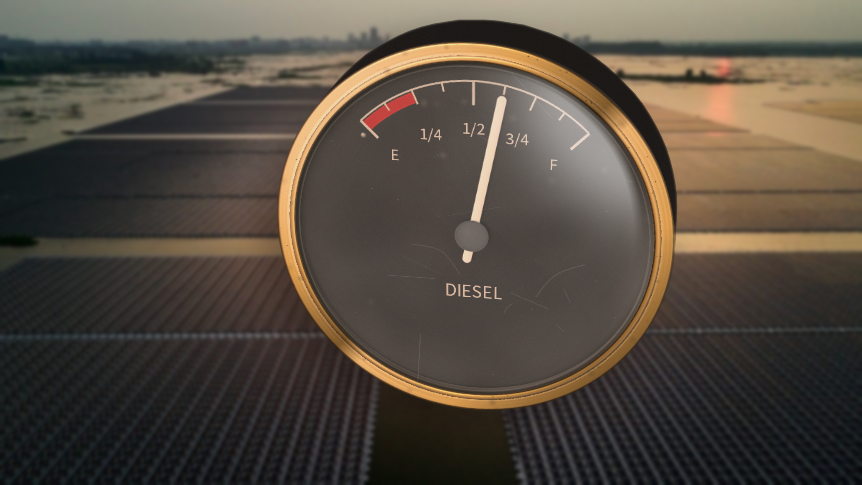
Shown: value=0.625
